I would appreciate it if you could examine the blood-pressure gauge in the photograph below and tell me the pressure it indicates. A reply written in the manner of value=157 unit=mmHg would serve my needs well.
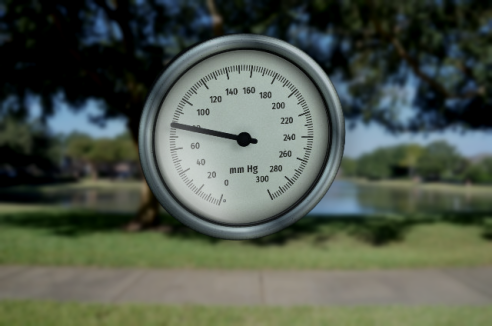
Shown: value=80 unit=mmHg
